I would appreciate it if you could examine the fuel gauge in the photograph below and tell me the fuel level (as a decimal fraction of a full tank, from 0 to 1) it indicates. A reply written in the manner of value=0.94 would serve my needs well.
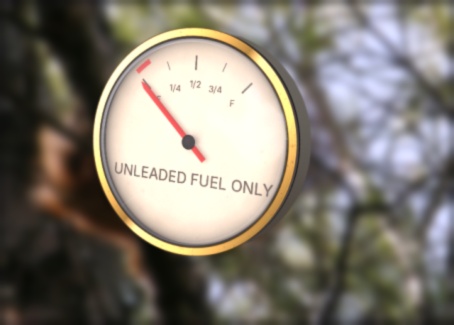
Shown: value=0
